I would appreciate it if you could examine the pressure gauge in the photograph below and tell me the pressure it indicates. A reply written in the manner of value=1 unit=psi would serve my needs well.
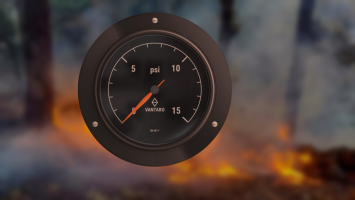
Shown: value=0 unit=psi
